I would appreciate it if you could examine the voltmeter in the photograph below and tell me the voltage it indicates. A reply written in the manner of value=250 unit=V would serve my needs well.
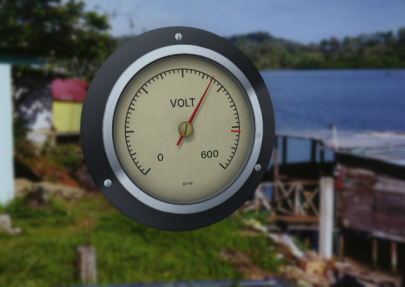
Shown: value=370 unit=V
